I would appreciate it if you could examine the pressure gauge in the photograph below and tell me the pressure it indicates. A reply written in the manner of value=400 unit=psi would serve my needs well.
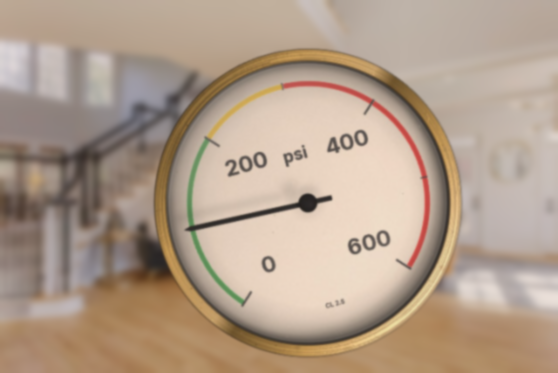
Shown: value=100 unit=psi
